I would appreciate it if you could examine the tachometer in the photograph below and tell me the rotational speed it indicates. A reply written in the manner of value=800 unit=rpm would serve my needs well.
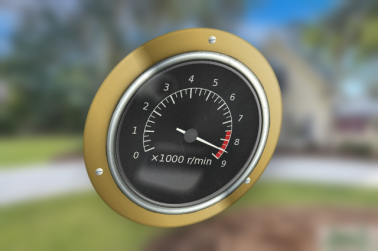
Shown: value=8500 unit=rpm
